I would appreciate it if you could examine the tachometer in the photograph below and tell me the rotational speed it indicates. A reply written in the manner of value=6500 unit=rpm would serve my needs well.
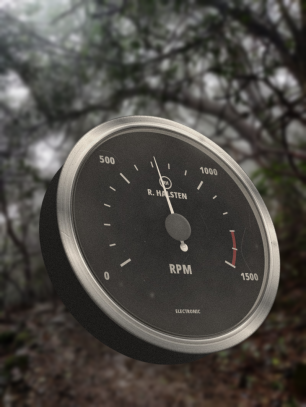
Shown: value=700 unit=rpm
